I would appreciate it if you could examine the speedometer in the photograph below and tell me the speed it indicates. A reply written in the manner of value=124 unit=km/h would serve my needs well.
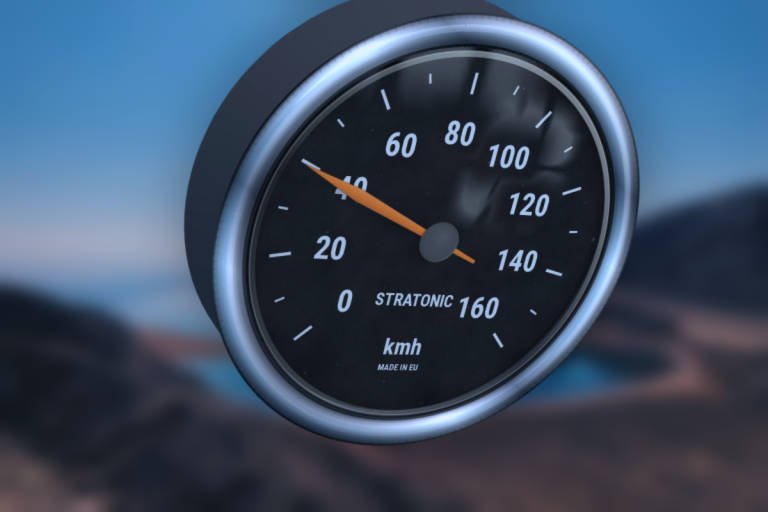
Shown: value=40 unit=km/h
